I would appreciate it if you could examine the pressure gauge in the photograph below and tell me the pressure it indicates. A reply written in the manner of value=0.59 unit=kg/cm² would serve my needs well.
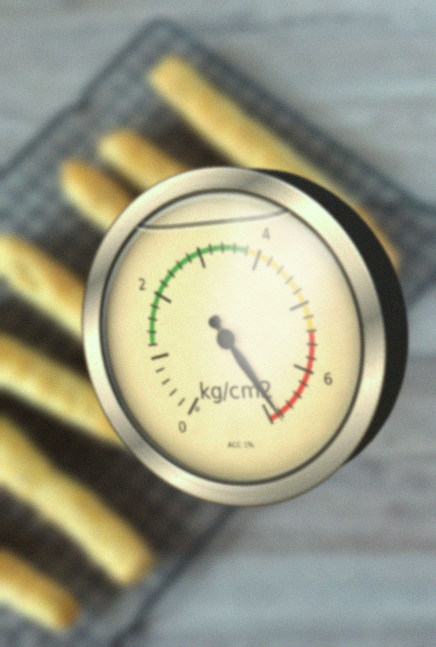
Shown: value=6.8 unit=kg/cm²
